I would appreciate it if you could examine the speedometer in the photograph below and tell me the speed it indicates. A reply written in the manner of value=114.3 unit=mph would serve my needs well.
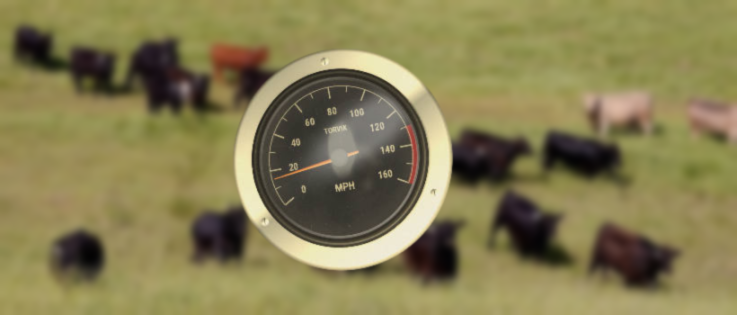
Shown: value=15 unit=mph
